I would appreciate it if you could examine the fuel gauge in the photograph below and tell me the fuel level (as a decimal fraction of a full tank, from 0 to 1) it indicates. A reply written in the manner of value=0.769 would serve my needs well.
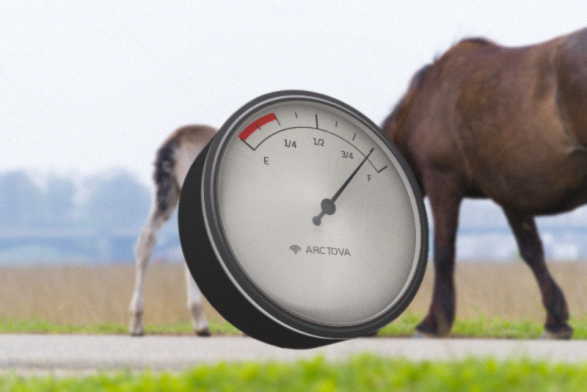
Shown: value=0.875
